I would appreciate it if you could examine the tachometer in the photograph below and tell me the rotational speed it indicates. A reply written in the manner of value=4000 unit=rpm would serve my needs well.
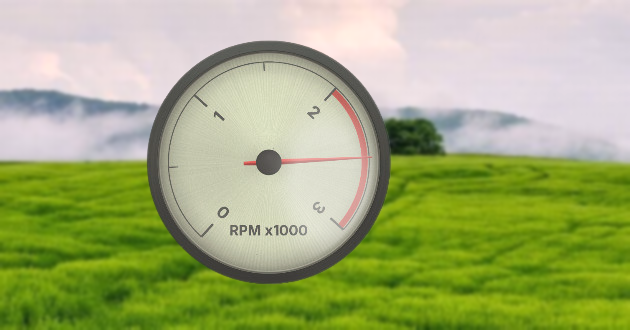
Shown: value=2500 unit=rpm
